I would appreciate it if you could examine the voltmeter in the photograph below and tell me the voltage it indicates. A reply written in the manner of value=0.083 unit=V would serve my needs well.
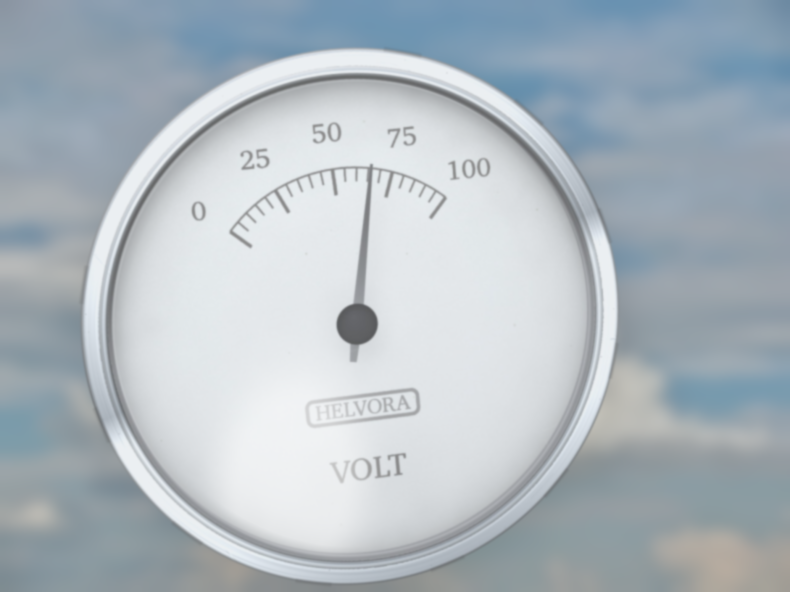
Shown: value=65 unit=V
